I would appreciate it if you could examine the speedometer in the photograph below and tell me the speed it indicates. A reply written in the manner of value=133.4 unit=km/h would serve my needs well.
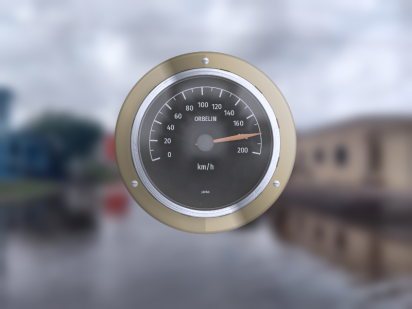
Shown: value=180 unit=km/h
